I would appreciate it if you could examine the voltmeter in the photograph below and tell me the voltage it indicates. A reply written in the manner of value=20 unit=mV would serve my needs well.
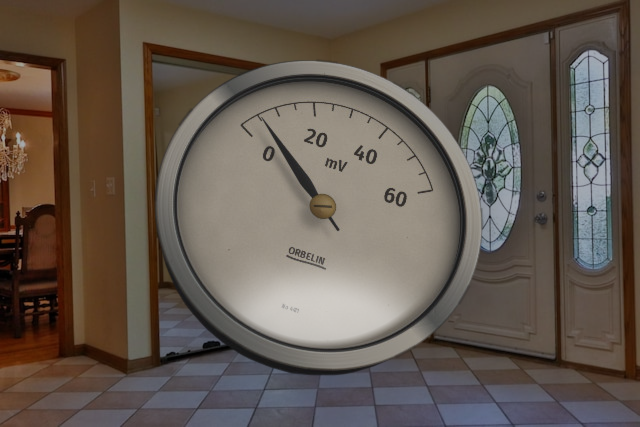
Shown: value=5 unit=mV
